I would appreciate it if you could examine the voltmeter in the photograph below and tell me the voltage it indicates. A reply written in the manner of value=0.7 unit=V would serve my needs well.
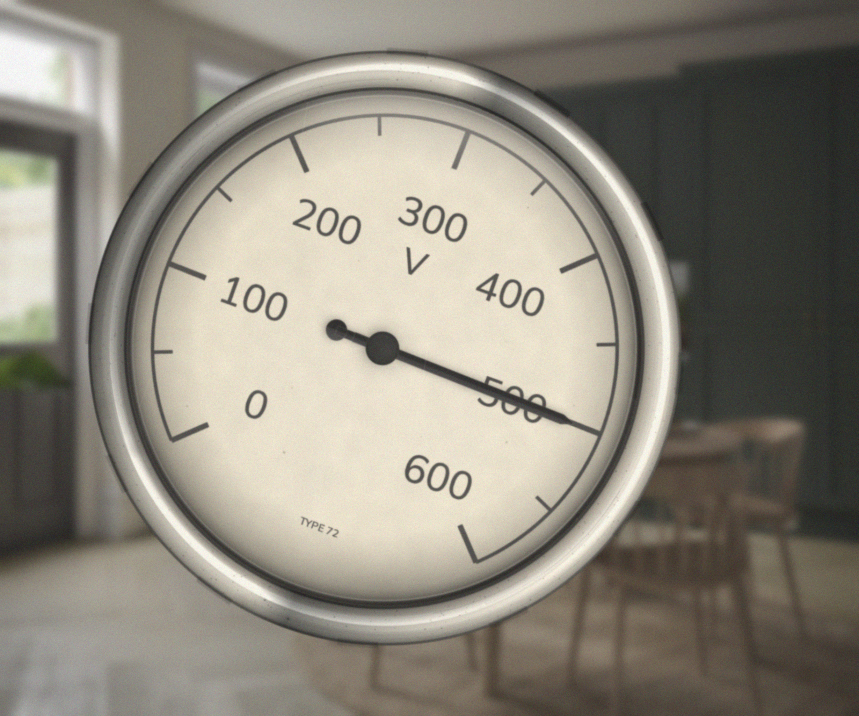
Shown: value=500 unit=V
